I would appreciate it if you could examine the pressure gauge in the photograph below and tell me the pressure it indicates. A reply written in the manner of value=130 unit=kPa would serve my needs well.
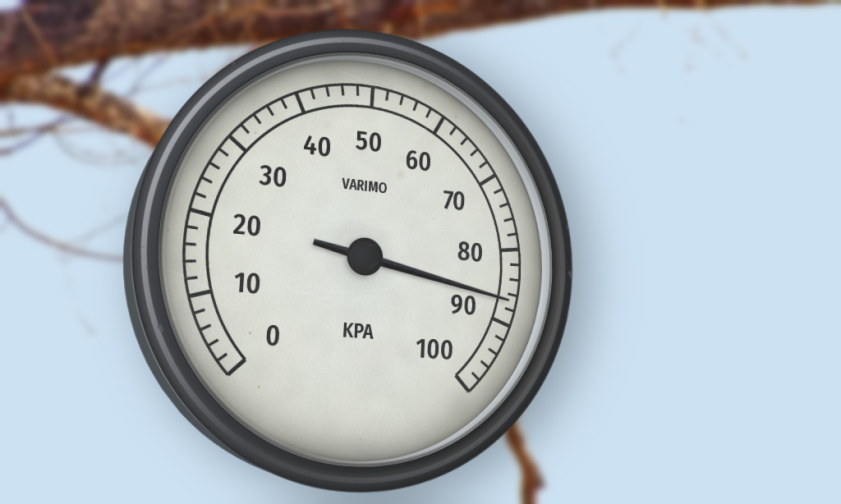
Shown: value=87 unit=kPa
